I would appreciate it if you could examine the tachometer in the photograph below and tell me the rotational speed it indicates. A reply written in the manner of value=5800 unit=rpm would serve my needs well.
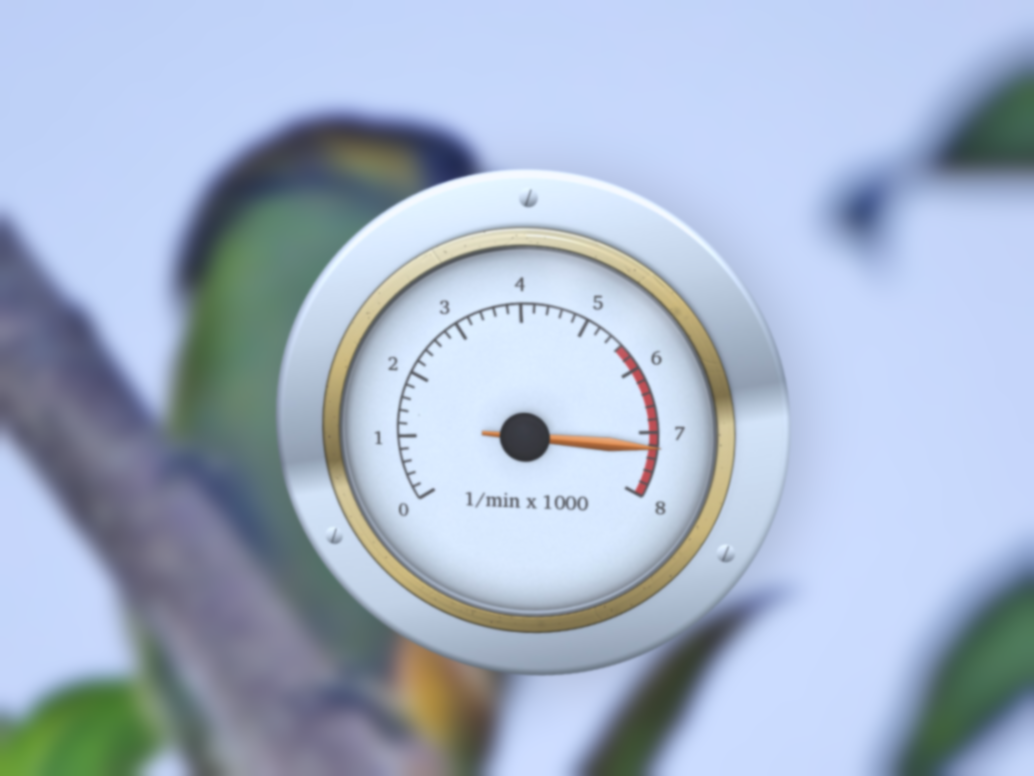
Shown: value=7200 unit=rpm
